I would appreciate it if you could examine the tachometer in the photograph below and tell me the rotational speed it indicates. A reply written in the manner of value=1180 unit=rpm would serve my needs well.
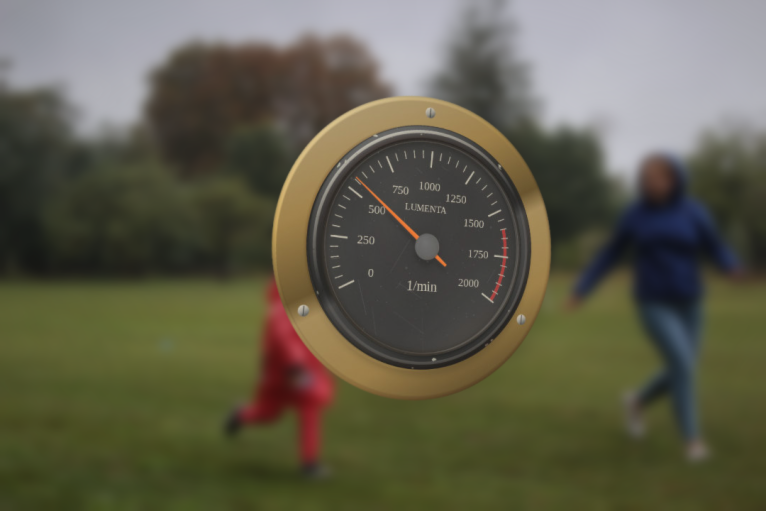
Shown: value=550 unit=rpm
